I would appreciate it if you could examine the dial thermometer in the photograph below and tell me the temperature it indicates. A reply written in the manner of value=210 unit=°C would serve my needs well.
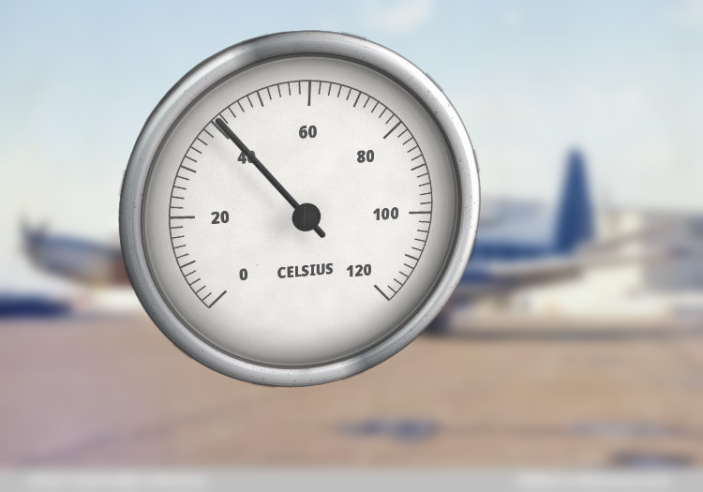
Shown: value=41 unit=°C
